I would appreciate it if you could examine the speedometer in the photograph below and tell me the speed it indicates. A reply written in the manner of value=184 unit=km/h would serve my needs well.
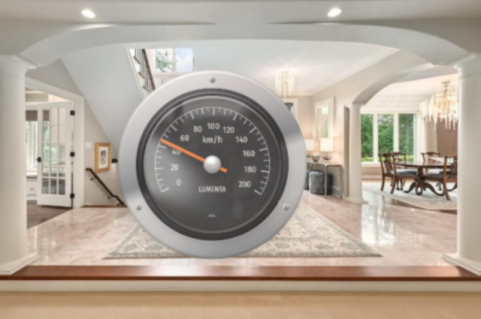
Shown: value=45 unit=km/h
